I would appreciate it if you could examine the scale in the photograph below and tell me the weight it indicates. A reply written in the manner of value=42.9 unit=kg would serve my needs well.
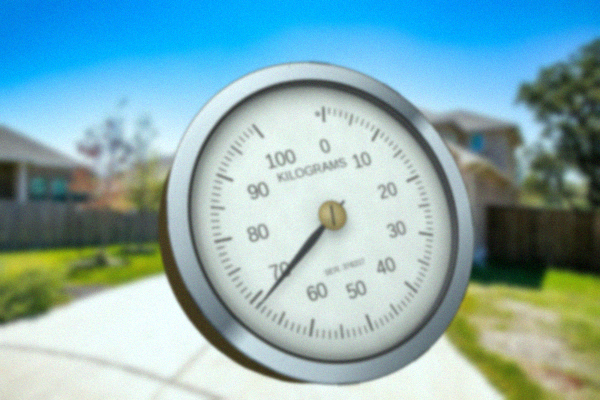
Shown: value=69 unit=kg
